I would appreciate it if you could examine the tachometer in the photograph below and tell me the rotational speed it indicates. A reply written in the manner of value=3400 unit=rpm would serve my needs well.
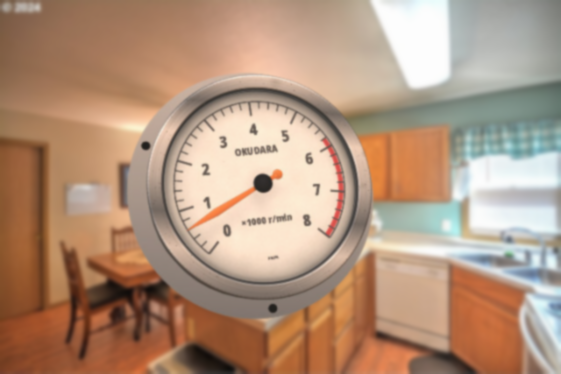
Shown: value=600 unit=rpm
